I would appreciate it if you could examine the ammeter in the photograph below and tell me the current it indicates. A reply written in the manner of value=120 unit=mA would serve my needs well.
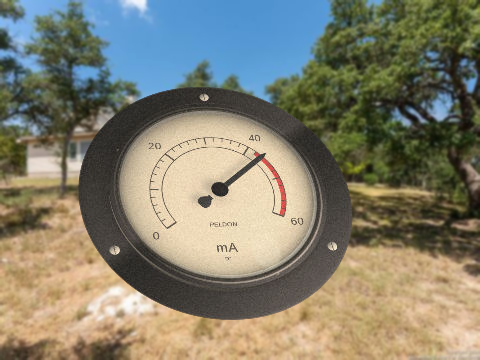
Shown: value=44 unit=mA
